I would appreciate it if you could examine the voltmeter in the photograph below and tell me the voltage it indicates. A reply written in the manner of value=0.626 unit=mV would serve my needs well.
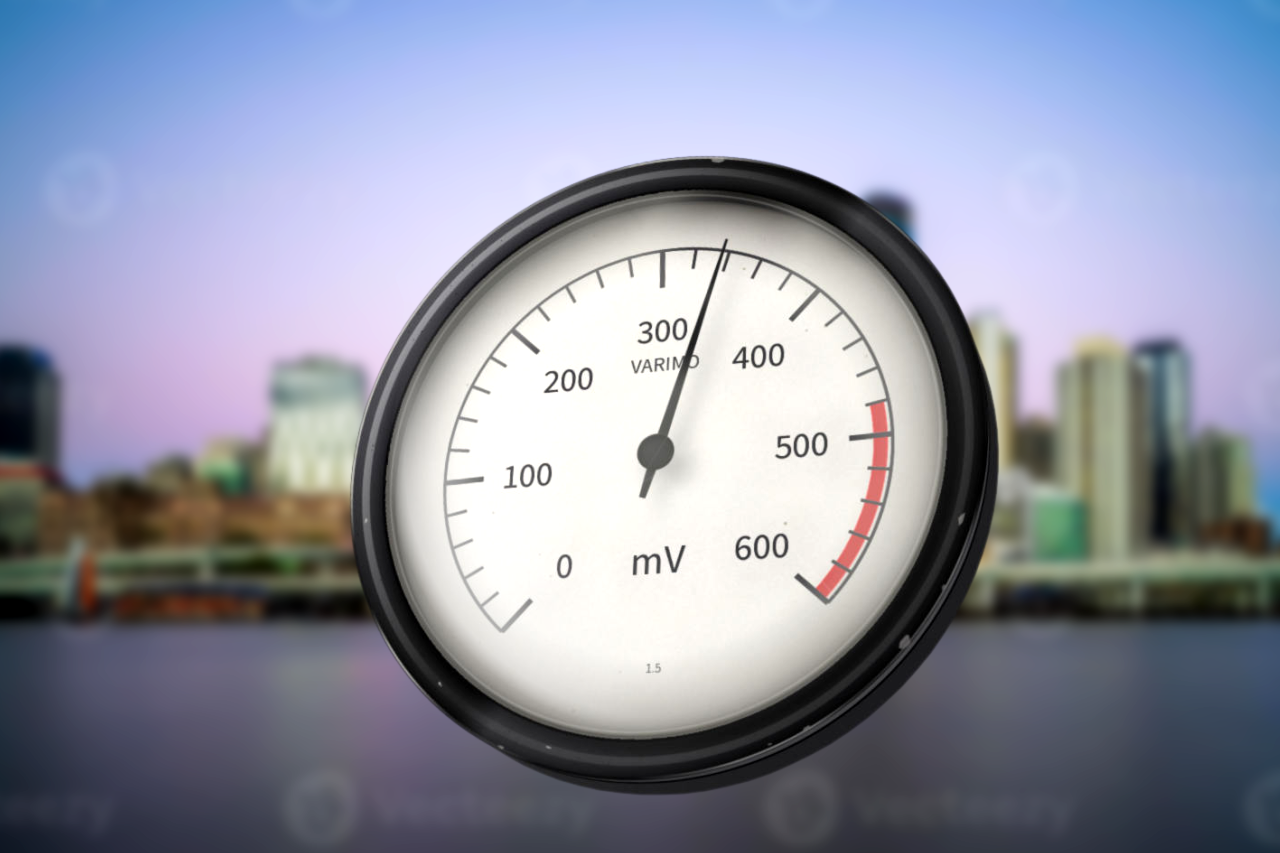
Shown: value=340 unit=mV
